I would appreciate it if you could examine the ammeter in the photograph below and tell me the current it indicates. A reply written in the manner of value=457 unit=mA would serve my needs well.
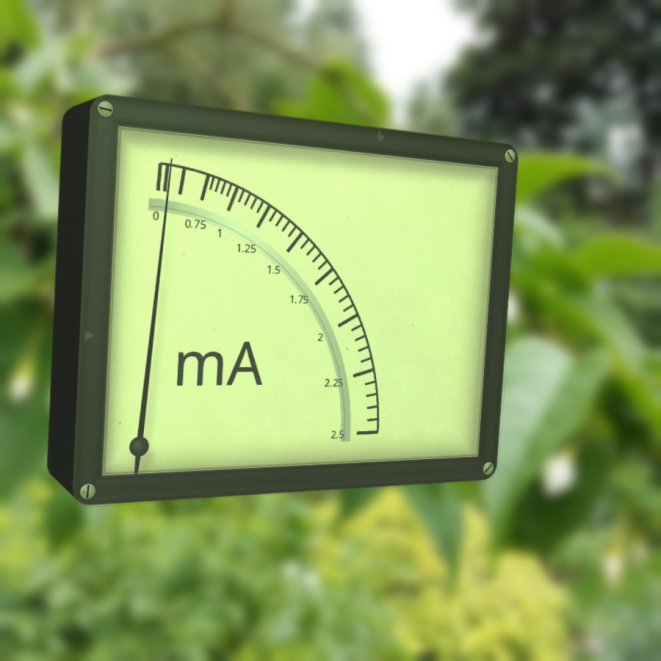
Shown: value=0.25 unit=mA
